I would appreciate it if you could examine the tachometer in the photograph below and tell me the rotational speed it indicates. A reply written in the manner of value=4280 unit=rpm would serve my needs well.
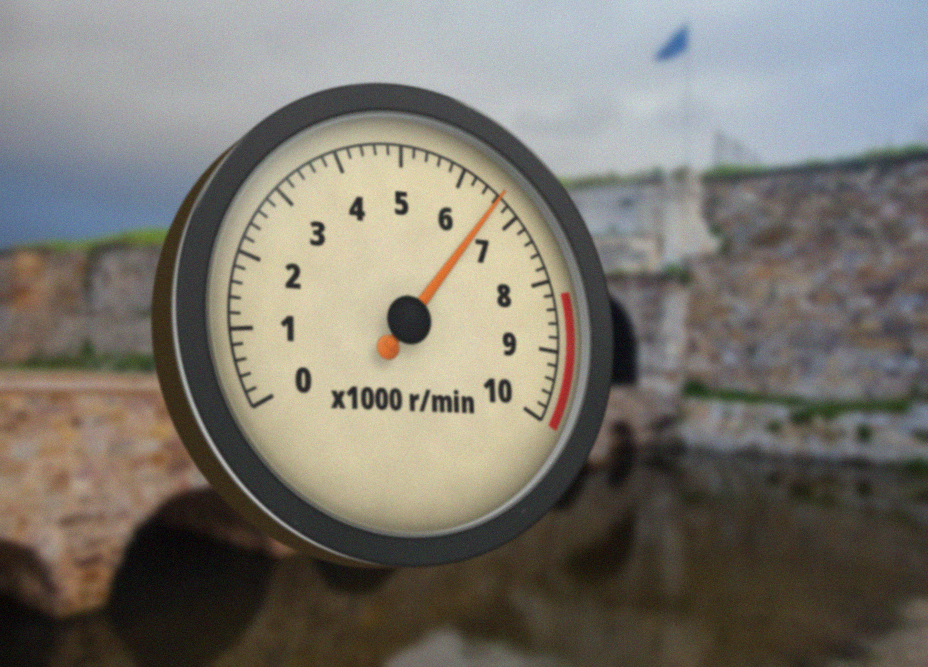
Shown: value=6600 unit=rpm
